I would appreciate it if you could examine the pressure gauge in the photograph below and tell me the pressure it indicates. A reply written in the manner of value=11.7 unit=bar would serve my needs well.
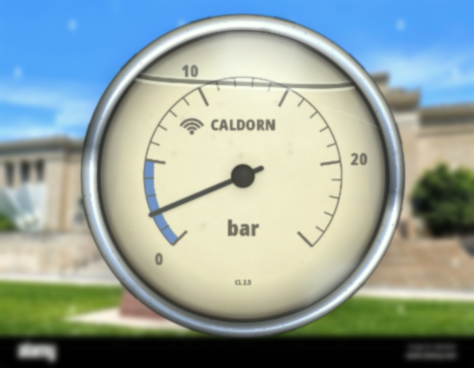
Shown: value=2 unit=bar
